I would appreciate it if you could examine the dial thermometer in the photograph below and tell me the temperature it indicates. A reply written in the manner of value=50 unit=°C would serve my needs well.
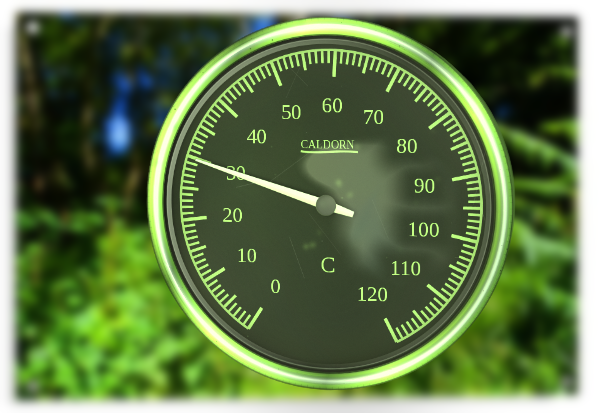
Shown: value=30 unit=°C
